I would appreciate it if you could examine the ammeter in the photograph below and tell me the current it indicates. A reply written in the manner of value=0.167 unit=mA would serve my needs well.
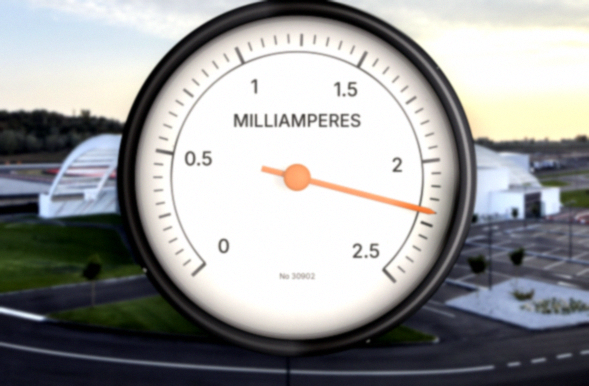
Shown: value=2.2 unit=mA
